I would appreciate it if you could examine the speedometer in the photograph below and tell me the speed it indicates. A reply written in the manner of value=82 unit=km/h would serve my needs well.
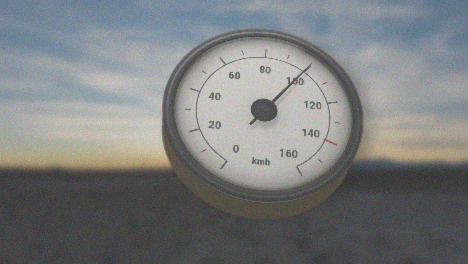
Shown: value=100 unit=km/h
